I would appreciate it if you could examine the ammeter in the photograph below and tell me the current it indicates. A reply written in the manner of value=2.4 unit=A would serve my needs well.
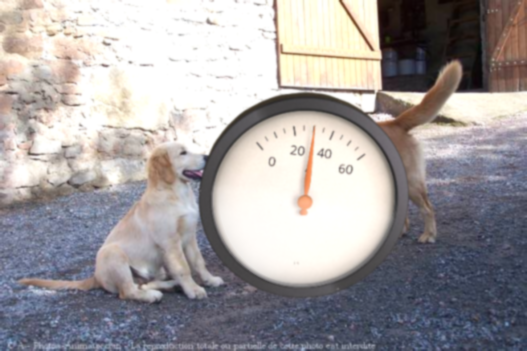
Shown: value=30 unit=A
